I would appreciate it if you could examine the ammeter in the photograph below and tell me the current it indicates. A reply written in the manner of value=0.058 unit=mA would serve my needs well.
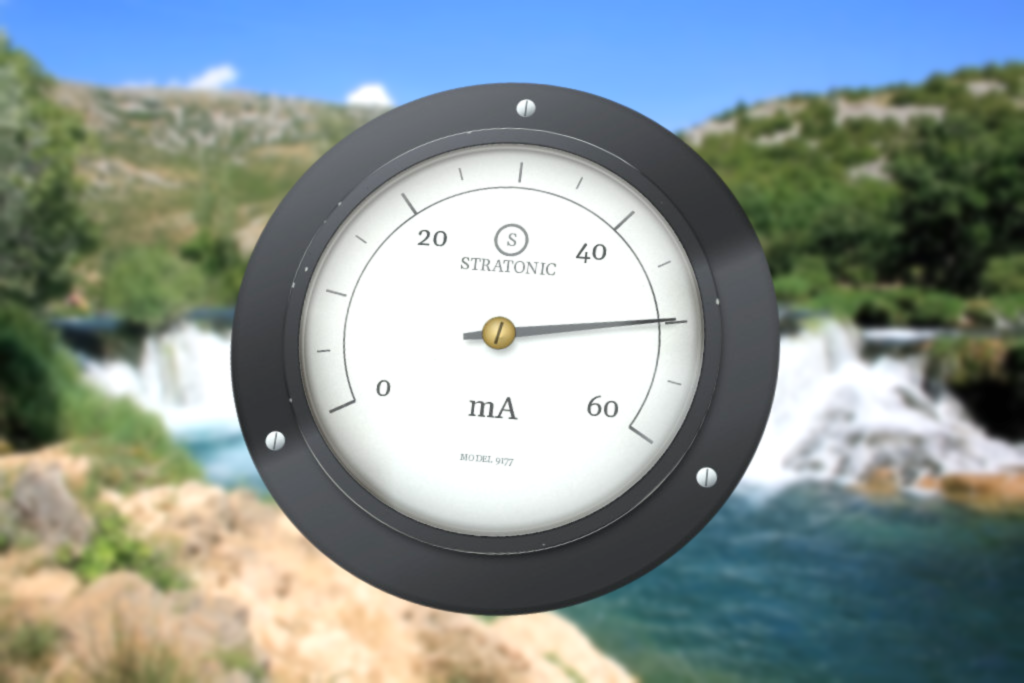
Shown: value=50 unit=mA
